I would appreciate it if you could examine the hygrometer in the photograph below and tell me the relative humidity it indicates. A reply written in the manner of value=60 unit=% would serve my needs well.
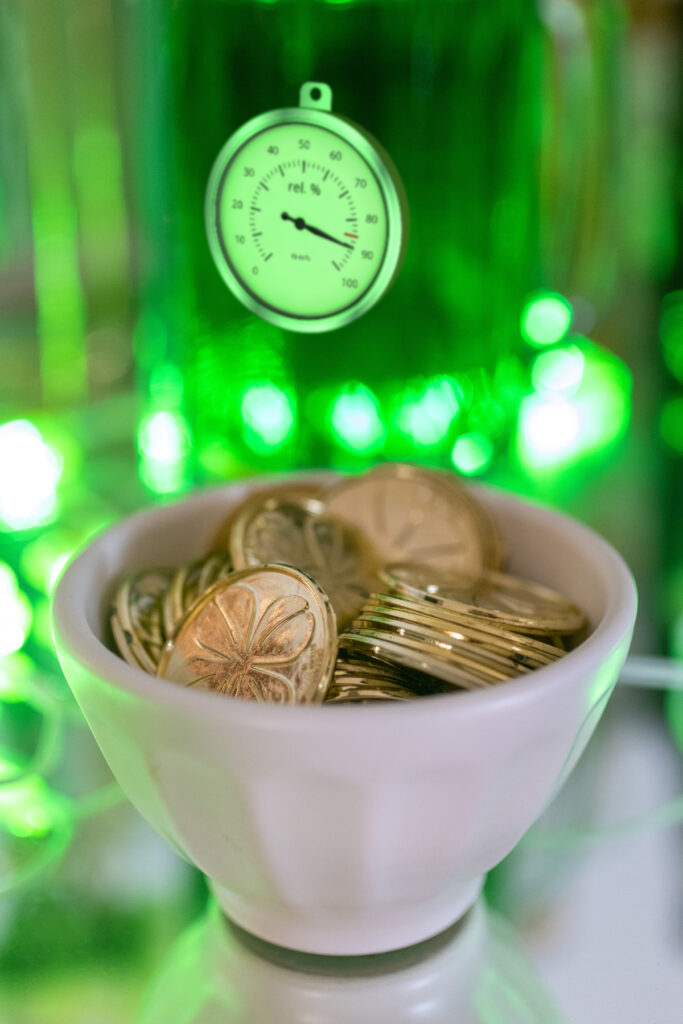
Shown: value=90 unit=%
